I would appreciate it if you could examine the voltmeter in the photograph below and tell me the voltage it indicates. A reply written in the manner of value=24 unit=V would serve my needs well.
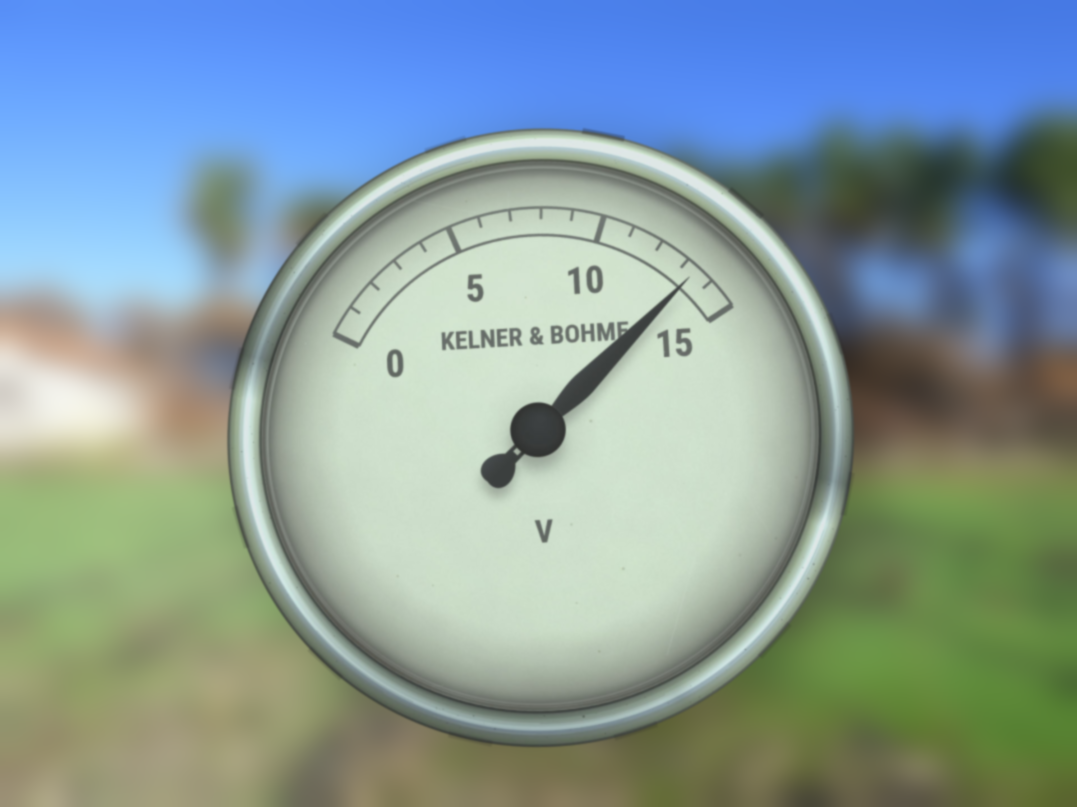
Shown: value=13.5 unit=V
